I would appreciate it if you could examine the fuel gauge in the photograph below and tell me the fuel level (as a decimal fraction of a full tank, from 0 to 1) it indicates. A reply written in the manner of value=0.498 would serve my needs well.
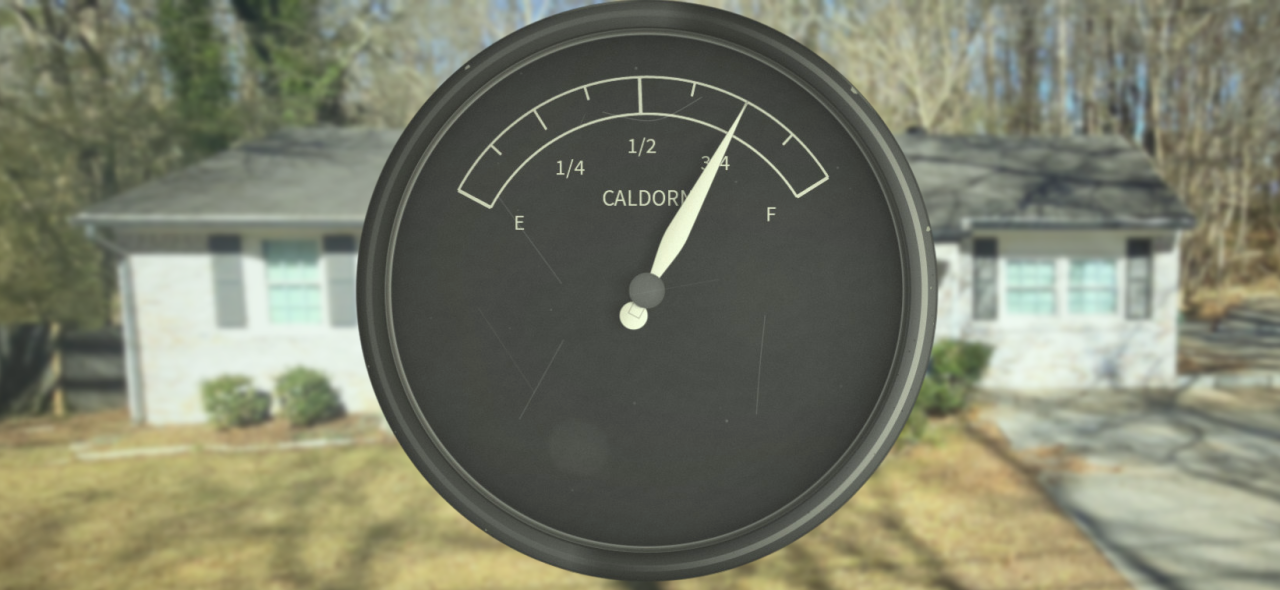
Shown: value=0.75
